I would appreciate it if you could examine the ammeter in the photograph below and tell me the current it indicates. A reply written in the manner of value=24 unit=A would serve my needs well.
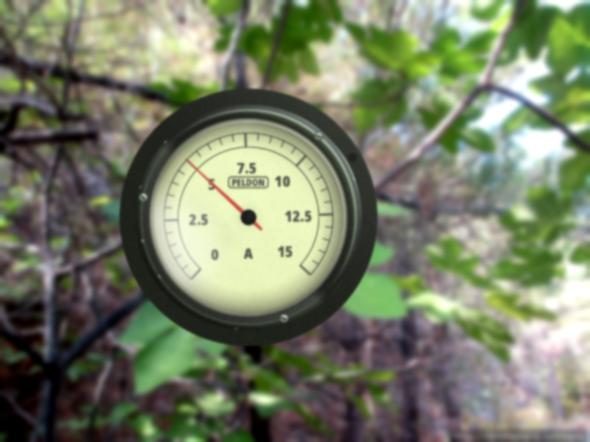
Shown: value=5 unit=A
